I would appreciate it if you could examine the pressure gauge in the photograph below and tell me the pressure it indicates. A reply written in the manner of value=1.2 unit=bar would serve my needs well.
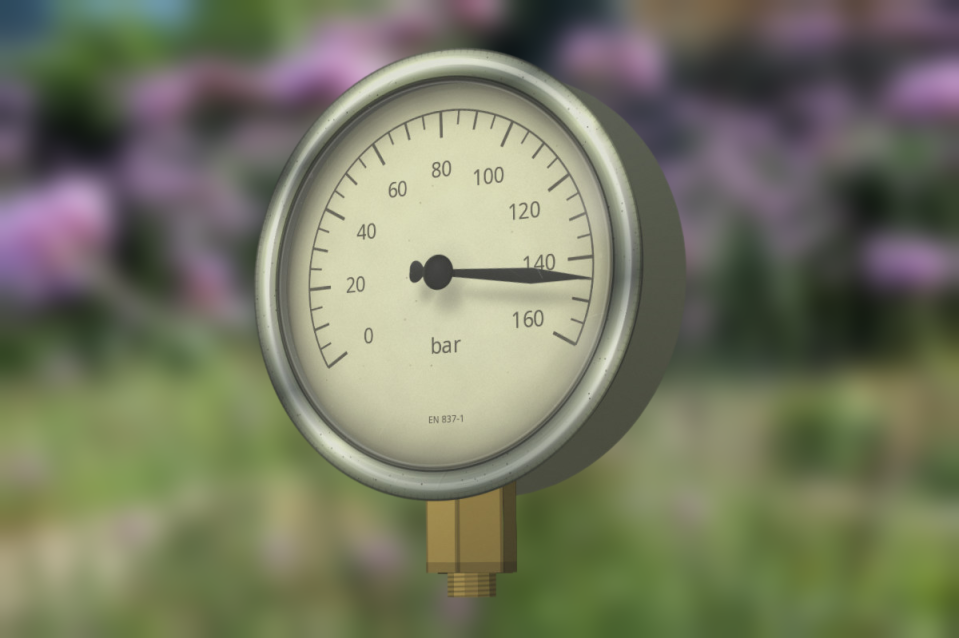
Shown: value=145 unit=bar
